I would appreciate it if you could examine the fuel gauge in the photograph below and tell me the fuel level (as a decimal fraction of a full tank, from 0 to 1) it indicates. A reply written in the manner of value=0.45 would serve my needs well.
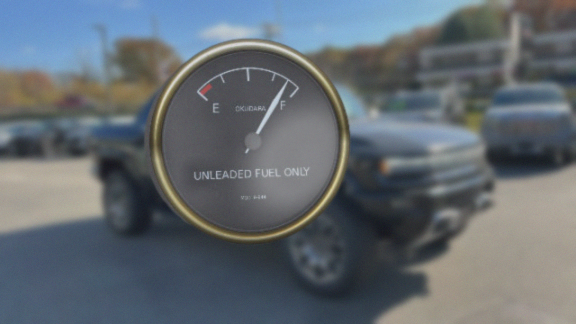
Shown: value=0.875
